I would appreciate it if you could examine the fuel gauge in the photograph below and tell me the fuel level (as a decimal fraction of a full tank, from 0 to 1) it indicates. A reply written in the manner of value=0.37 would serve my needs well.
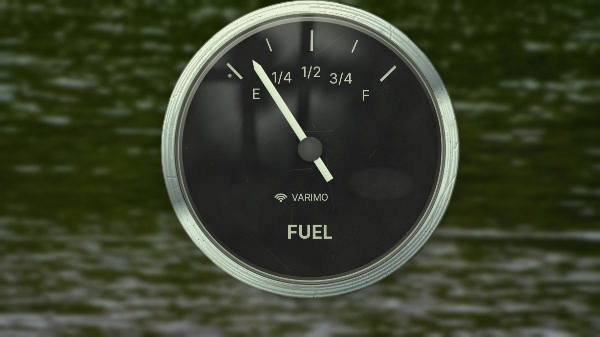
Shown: value=0.125
